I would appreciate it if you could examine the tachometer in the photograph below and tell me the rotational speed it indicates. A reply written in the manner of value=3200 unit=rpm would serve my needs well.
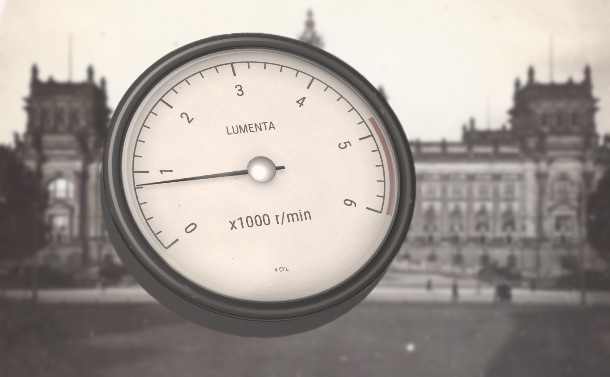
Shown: value=800 unit=rpm
